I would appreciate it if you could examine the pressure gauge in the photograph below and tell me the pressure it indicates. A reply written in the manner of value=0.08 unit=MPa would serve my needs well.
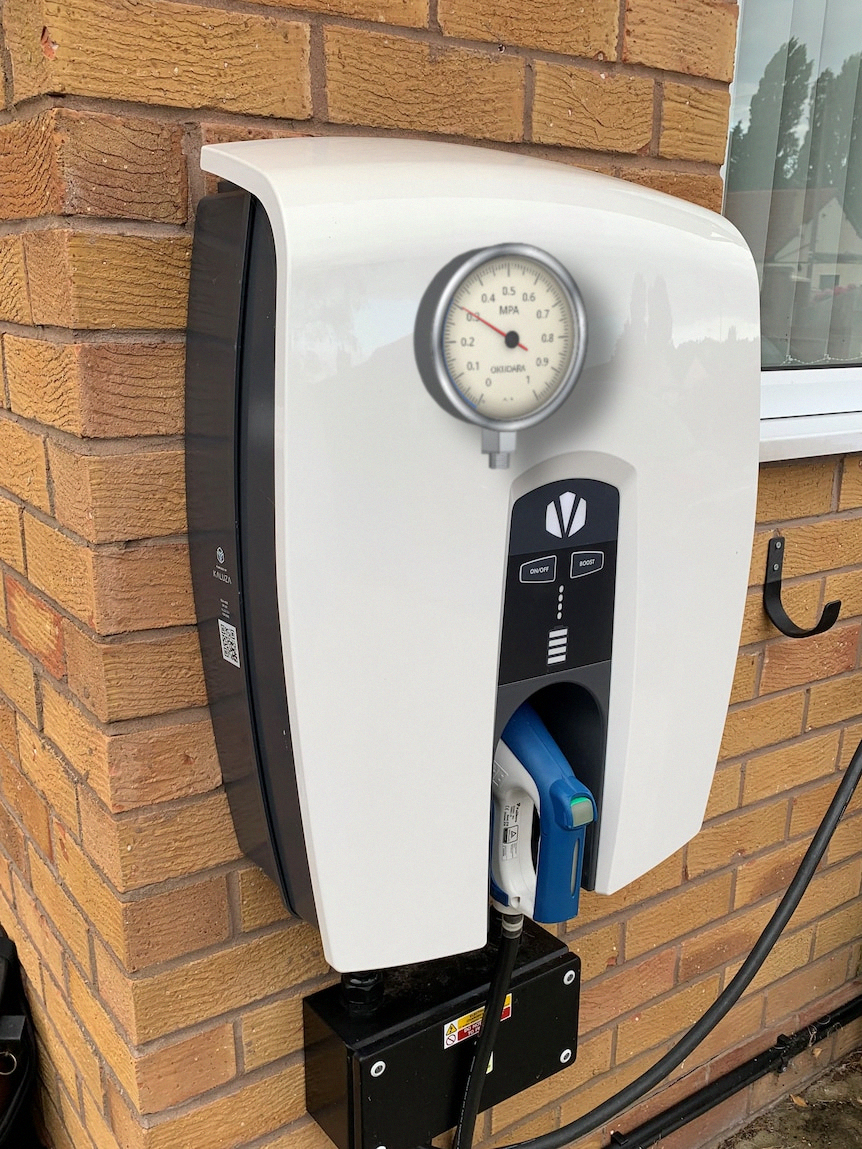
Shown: value=0.3 unit=MPa
